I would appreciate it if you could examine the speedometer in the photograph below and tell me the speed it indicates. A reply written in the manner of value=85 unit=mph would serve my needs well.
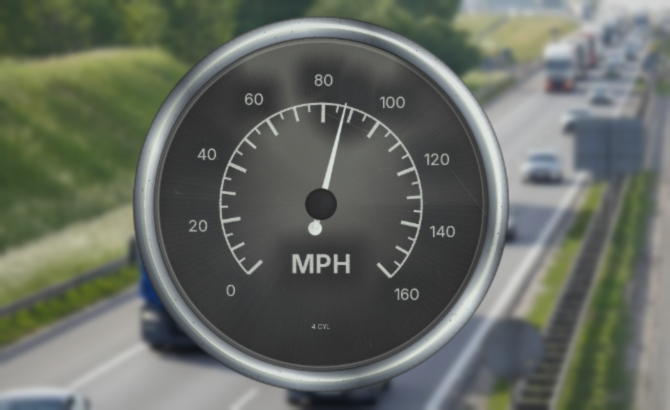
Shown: value=87.5 unit=mph
